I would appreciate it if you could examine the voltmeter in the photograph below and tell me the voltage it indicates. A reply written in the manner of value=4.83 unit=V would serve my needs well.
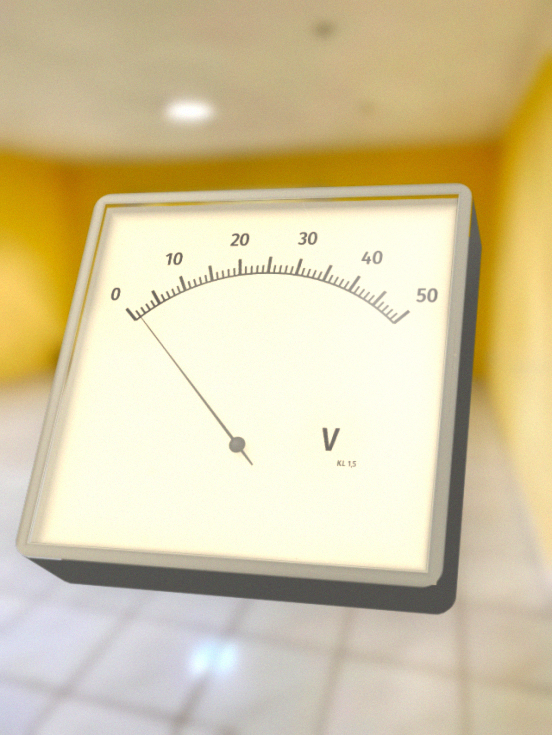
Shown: value=1 unit=V
